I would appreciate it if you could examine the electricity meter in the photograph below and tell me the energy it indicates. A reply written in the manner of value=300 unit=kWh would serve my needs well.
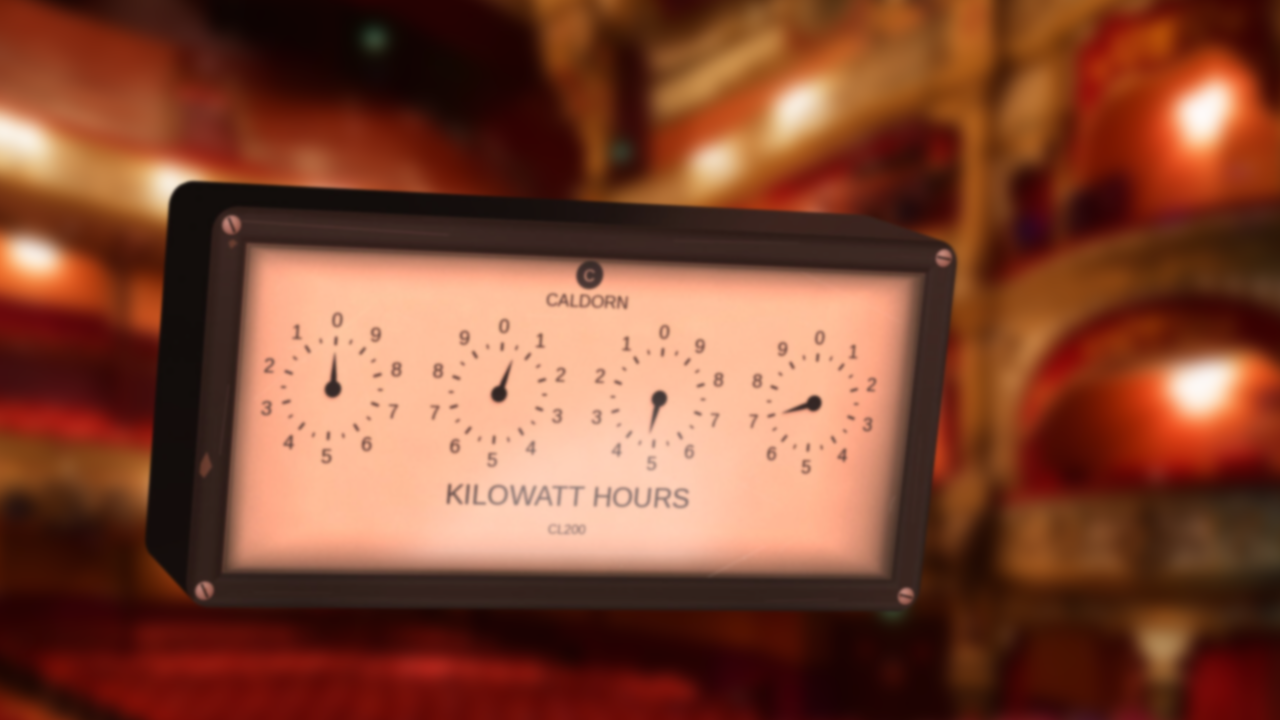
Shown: value=47 unit=kWh
